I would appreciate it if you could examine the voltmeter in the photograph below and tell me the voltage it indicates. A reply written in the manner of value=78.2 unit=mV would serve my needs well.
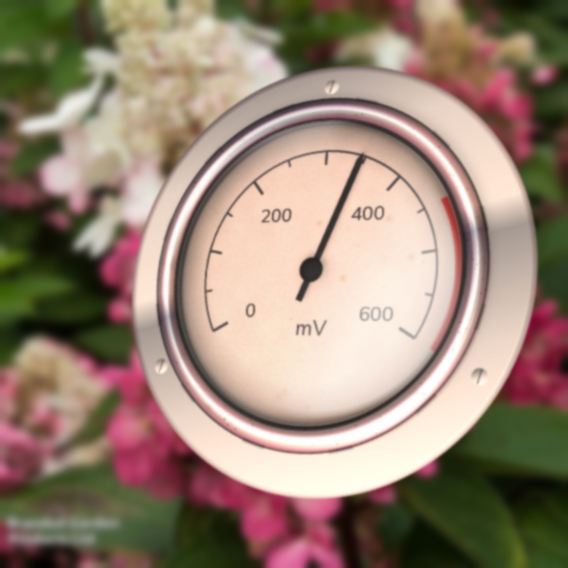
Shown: value=350 unit=mV
